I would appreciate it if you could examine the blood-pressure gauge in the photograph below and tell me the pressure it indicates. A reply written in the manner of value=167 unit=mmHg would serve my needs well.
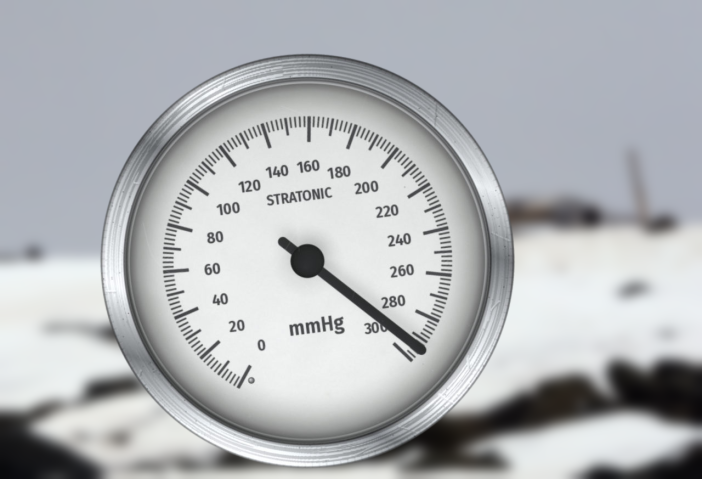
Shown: value=294 unit=mmHg
